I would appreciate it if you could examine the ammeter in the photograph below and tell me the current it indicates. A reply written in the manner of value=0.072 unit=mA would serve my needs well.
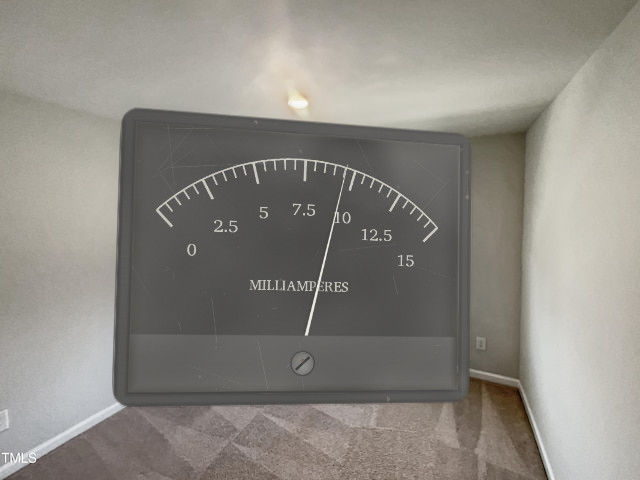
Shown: value=9.5 unit=mA
